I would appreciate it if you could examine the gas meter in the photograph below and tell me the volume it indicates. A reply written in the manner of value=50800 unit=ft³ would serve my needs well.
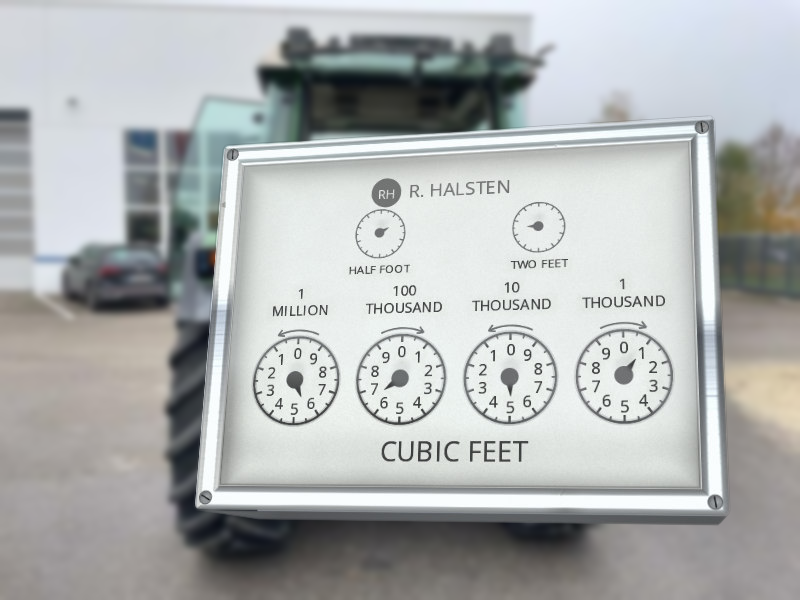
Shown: value=565100 unit=ft³
